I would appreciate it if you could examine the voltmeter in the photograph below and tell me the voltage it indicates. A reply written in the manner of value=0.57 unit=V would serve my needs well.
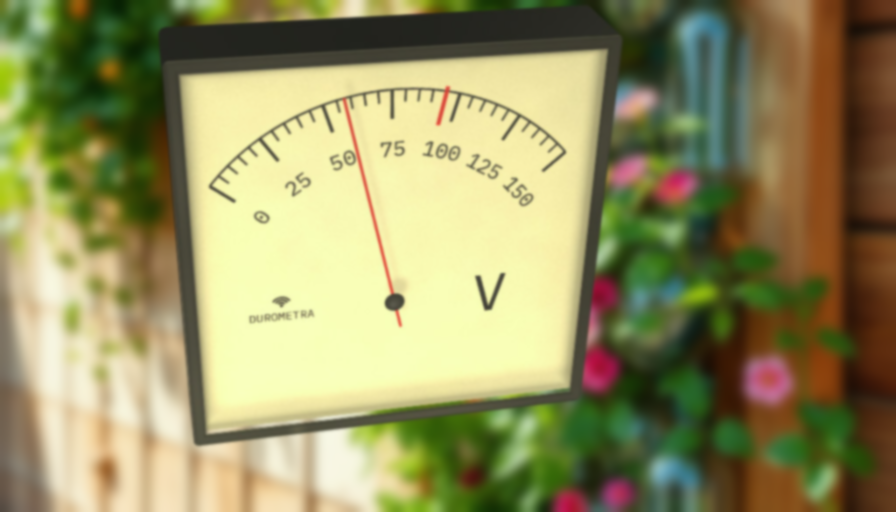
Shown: value=57.5 unit=V
